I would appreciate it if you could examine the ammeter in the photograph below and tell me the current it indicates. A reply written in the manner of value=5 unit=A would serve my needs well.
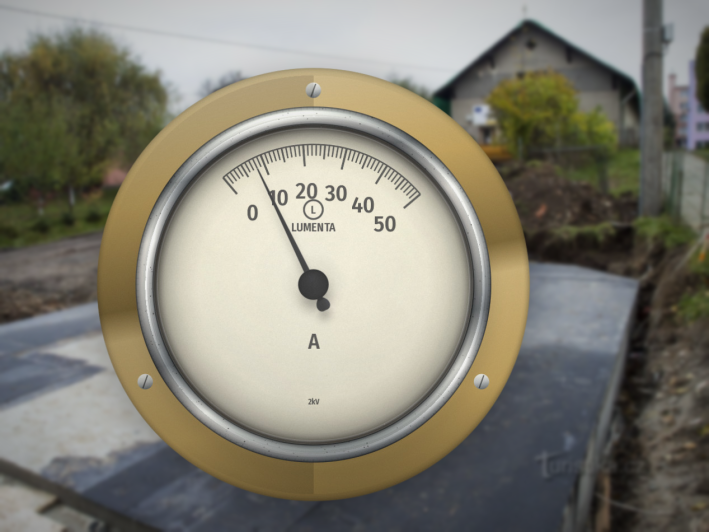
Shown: value=8 unit=A
